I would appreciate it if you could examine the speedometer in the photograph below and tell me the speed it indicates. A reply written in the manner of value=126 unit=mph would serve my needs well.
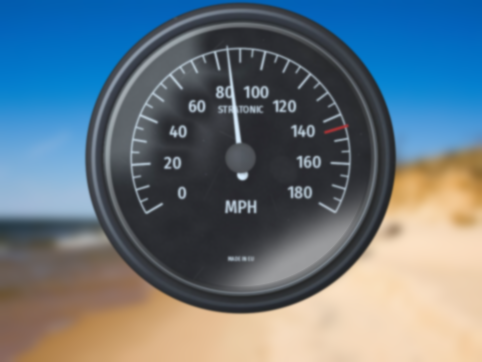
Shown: value=85 unit=mph
